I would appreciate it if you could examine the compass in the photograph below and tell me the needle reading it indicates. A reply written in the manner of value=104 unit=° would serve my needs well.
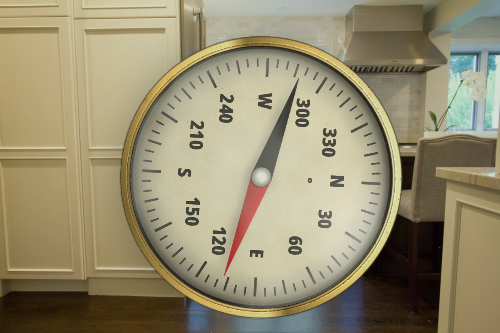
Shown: value=107.5 unit=°
